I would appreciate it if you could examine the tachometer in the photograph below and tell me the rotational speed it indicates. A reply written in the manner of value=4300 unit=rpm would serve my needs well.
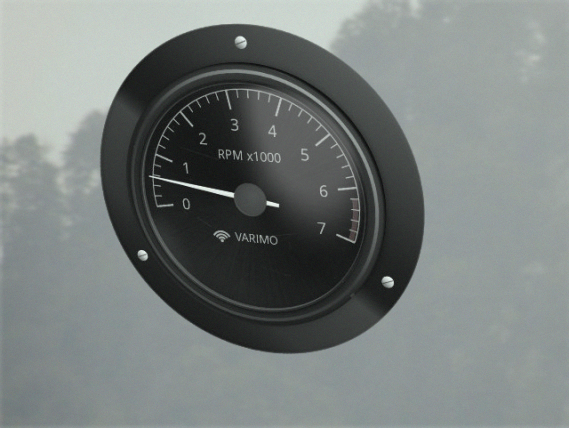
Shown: value=600 unit=rpm
